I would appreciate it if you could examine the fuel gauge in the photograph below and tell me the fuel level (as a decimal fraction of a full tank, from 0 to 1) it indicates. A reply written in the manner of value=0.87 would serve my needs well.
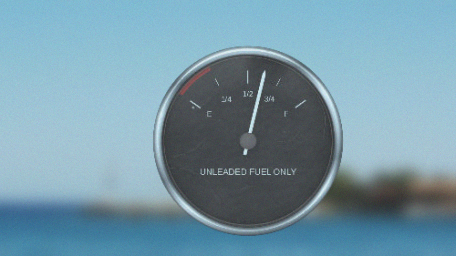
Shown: value=0.625
